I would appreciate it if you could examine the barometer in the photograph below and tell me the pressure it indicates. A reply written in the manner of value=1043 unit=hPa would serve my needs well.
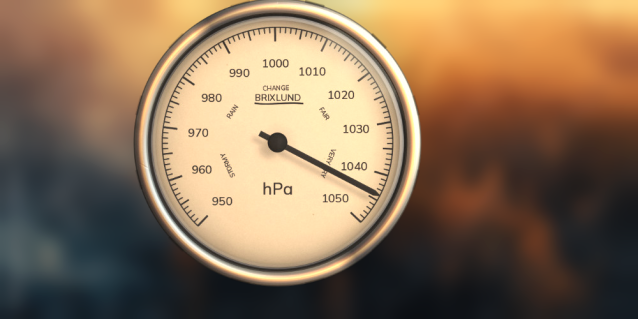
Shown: value=1044 unit=hPa
